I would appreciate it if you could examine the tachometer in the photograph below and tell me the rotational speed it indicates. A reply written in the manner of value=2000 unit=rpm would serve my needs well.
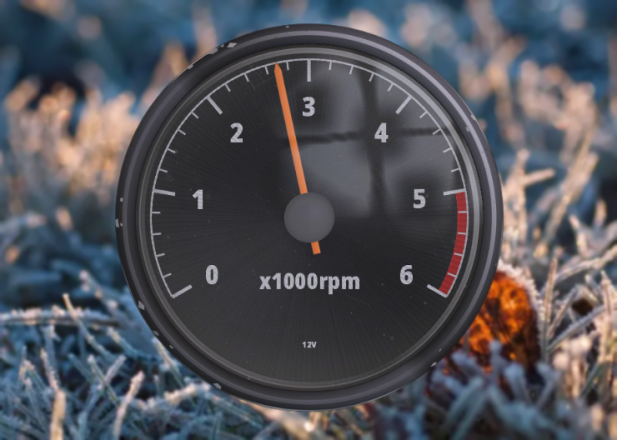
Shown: value=2700 unit=rpm
